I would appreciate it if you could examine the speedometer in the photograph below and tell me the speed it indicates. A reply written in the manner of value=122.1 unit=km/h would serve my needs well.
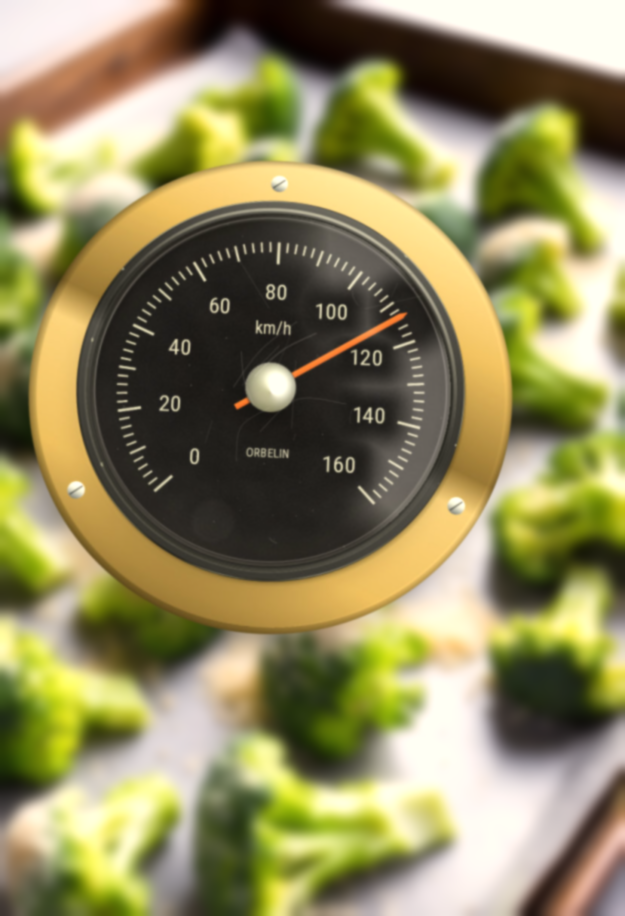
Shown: value=114 unit=km/h
